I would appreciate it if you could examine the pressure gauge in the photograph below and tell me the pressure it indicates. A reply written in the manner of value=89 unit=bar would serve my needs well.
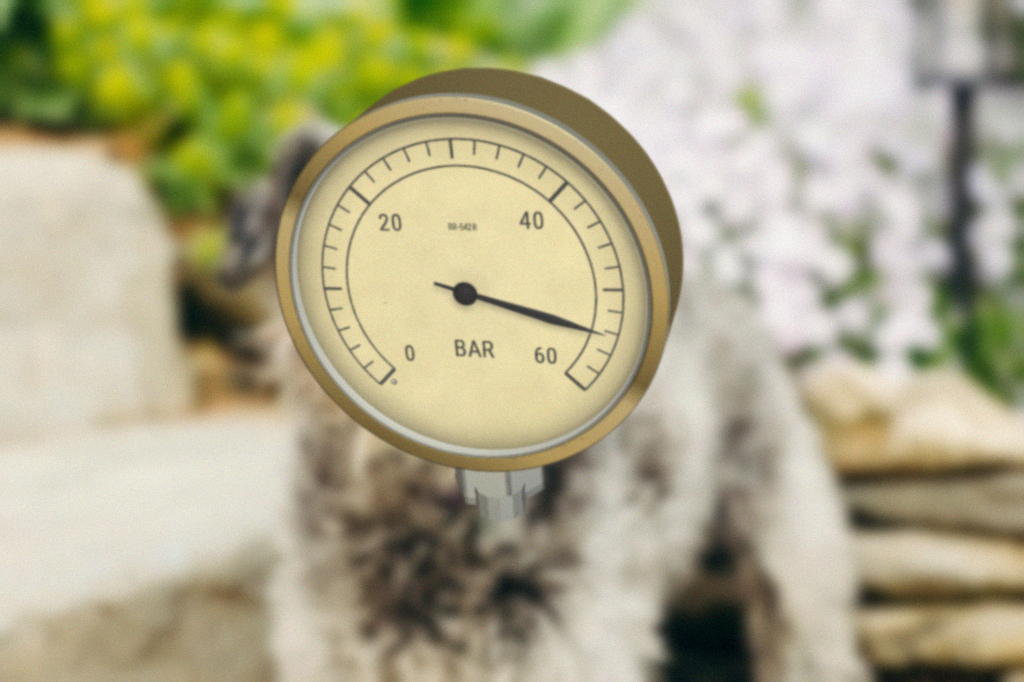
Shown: value=54 unit=bar
